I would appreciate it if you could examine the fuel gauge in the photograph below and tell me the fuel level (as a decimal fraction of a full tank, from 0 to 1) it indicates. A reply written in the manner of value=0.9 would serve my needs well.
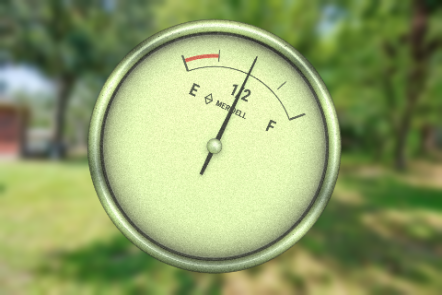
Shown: value=0.5
